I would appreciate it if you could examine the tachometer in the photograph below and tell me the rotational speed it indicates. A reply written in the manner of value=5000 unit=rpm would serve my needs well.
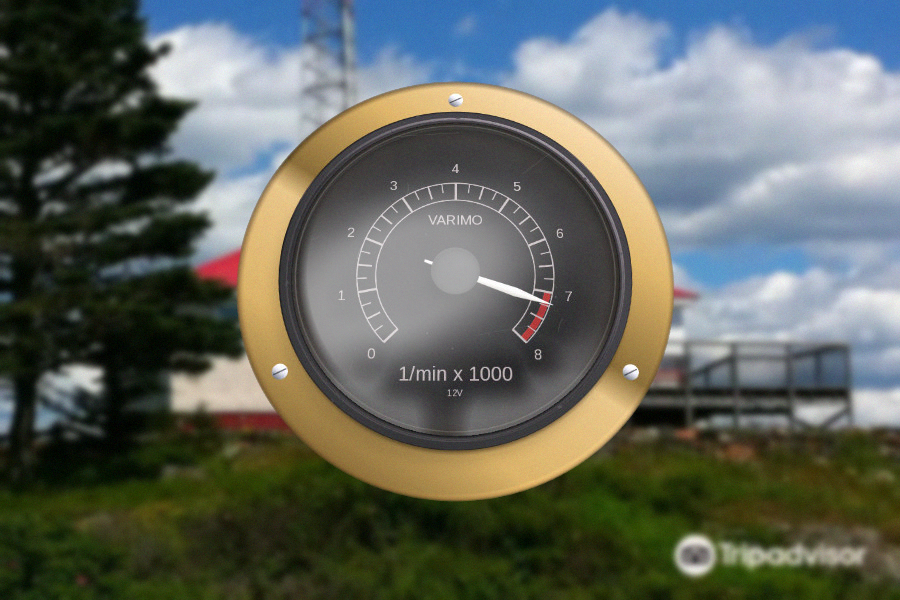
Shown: value=7250 unit=rpm
